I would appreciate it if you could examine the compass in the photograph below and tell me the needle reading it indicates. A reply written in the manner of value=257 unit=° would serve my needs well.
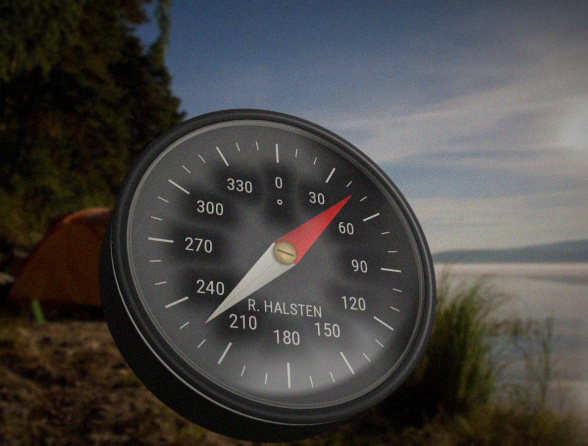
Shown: value=45 unit=°
